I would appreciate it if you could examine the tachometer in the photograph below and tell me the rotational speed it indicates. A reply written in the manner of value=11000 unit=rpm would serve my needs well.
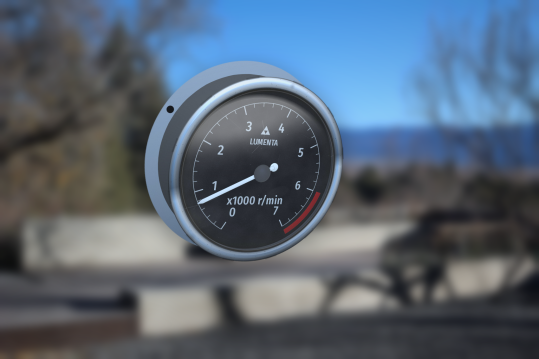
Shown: value=800 unit=rpm
